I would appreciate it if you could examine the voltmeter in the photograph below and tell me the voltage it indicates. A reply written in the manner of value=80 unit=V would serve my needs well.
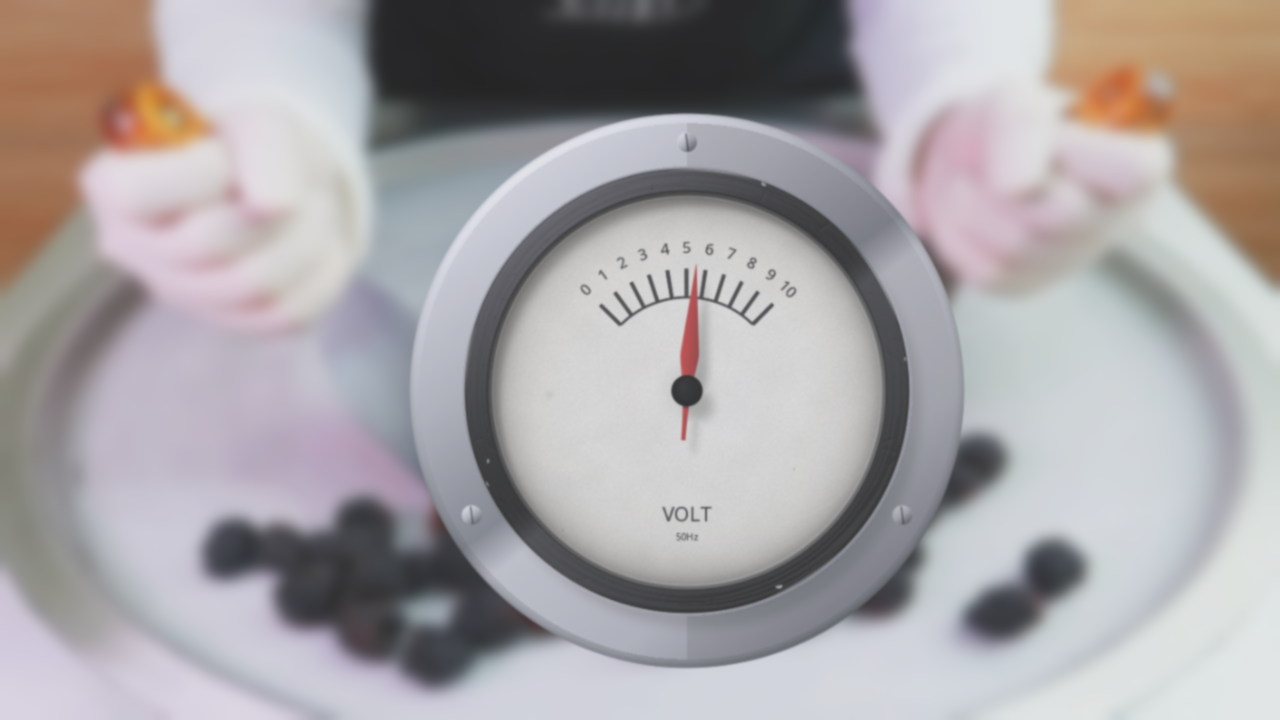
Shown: value=5.5 unit=V
